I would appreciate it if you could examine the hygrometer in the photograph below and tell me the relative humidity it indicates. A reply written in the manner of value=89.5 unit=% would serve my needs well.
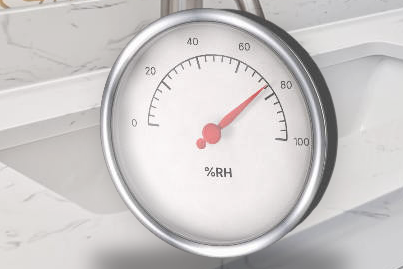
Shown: value=76 unit=%
